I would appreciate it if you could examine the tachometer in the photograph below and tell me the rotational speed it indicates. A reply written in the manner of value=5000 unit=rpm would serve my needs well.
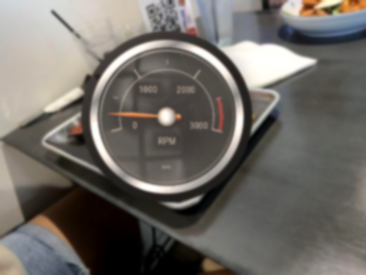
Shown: value=250 unit=rpm
